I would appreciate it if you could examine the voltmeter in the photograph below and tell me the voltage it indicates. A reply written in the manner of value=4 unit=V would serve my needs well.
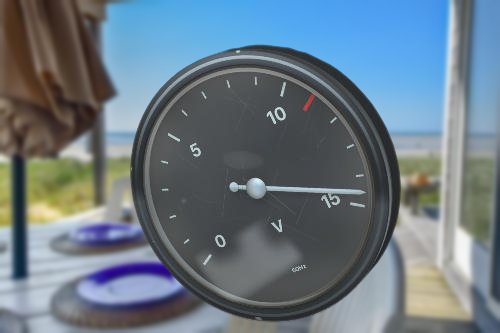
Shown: value=14.5 unit=V
